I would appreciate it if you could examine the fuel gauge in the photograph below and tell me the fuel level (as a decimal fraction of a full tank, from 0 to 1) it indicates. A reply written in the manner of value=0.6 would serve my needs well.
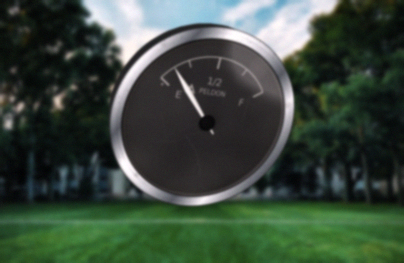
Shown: value=0.125
